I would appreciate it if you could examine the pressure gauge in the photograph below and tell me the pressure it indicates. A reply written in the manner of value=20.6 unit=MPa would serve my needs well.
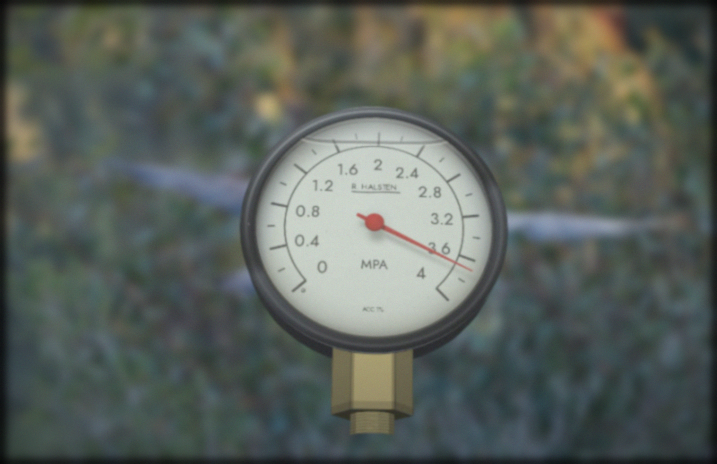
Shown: value=3.7 unit=MPa
